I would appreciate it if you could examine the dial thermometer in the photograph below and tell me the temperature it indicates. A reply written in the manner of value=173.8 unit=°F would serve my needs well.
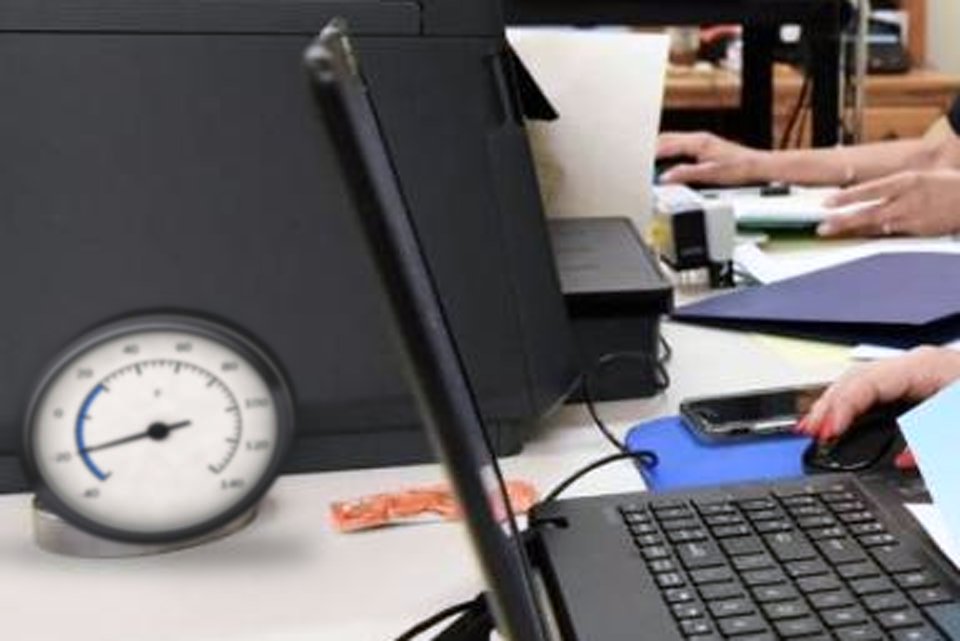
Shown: value=-20 unit=°F
